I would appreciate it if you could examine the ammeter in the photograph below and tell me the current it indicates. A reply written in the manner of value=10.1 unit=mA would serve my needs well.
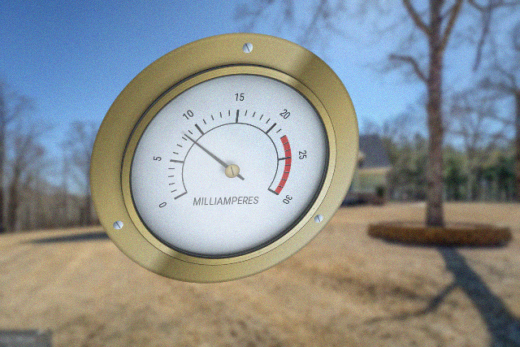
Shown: value=8.5 unit=mA
